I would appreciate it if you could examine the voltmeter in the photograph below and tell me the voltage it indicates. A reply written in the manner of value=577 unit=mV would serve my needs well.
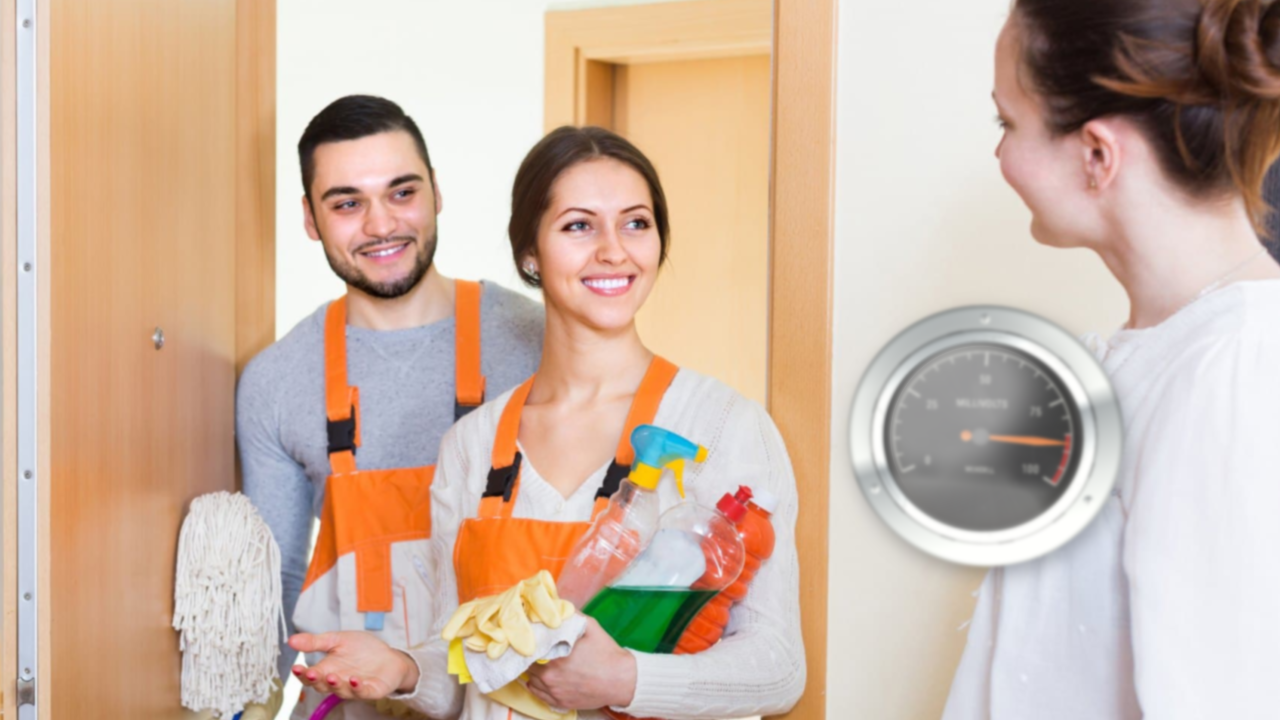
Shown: value=87.5 unit=mV
